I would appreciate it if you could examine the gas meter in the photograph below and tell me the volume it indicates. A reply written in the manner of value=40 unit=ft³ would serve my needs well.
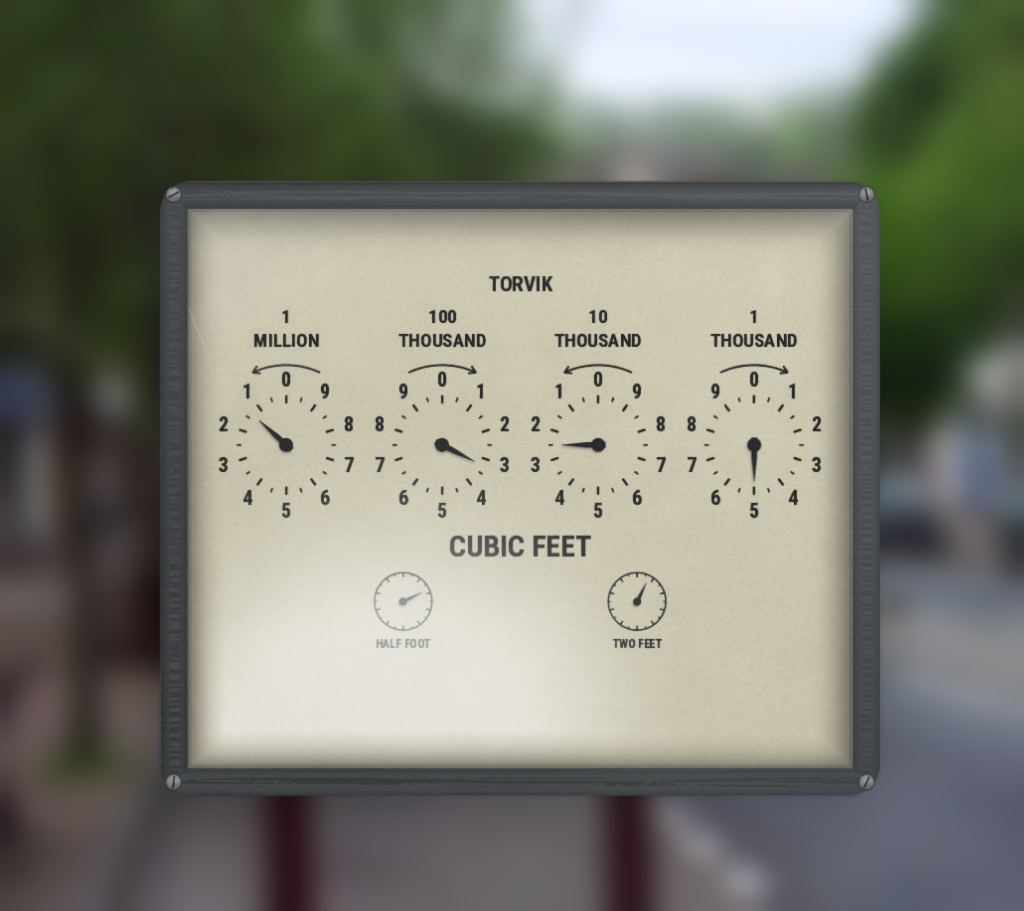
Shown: value=132500 unit=ft³
